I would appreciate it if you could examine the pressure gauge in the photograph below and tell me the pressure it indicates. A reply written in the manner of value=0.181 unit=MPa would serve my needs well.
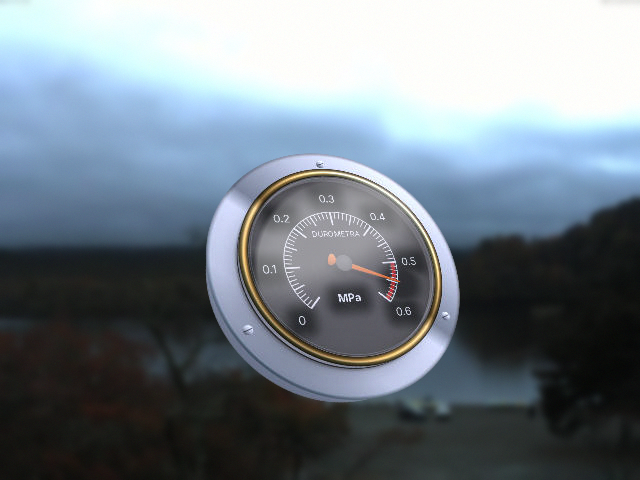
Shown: value=0.55 unit=MPa
